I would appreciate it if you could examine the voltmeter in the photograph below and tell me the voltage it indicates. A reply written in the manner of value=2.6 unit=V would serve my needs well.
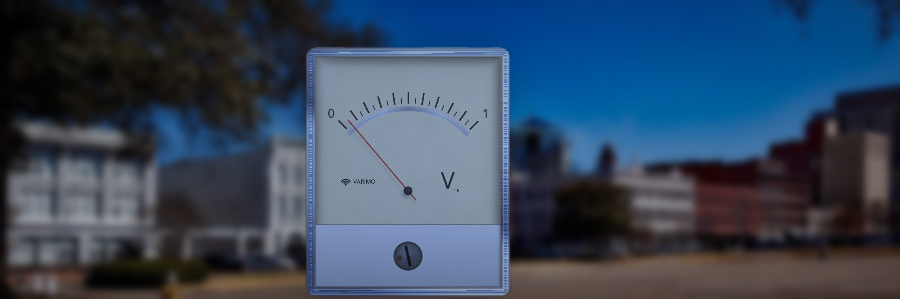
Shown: value=0.05 unit=V
